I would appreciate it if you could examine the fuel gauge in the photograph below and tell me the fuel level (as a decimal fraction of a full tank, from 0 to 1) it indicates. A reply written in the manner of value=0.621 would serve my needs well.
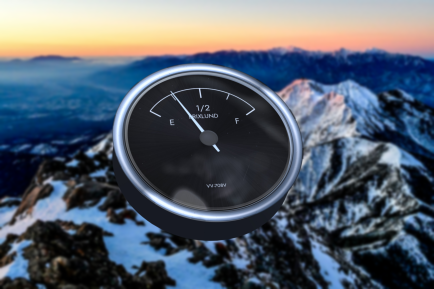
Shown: value=0.25
